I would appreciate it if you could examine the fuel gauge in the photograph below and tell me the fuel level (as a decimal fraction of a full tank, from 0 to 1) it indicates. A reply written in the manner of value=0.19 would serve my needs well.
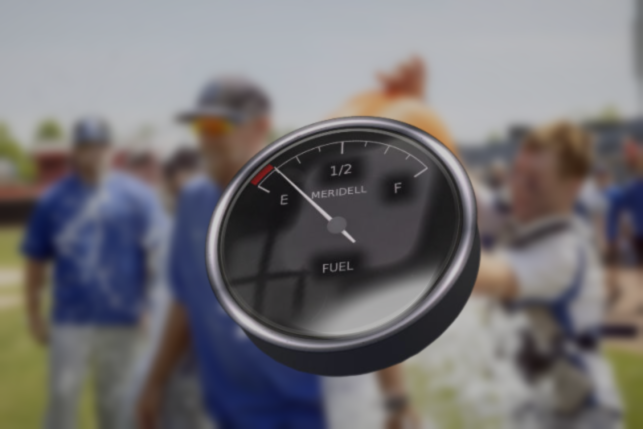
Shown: value=0.125
